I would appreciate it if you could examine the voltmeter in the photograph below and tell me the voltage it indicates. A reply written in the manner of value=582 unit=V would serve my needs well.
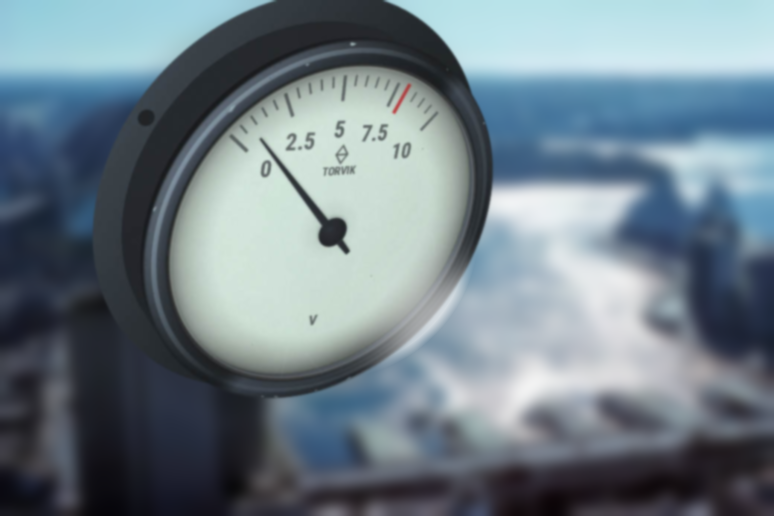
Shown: value=0.75 unit=V
